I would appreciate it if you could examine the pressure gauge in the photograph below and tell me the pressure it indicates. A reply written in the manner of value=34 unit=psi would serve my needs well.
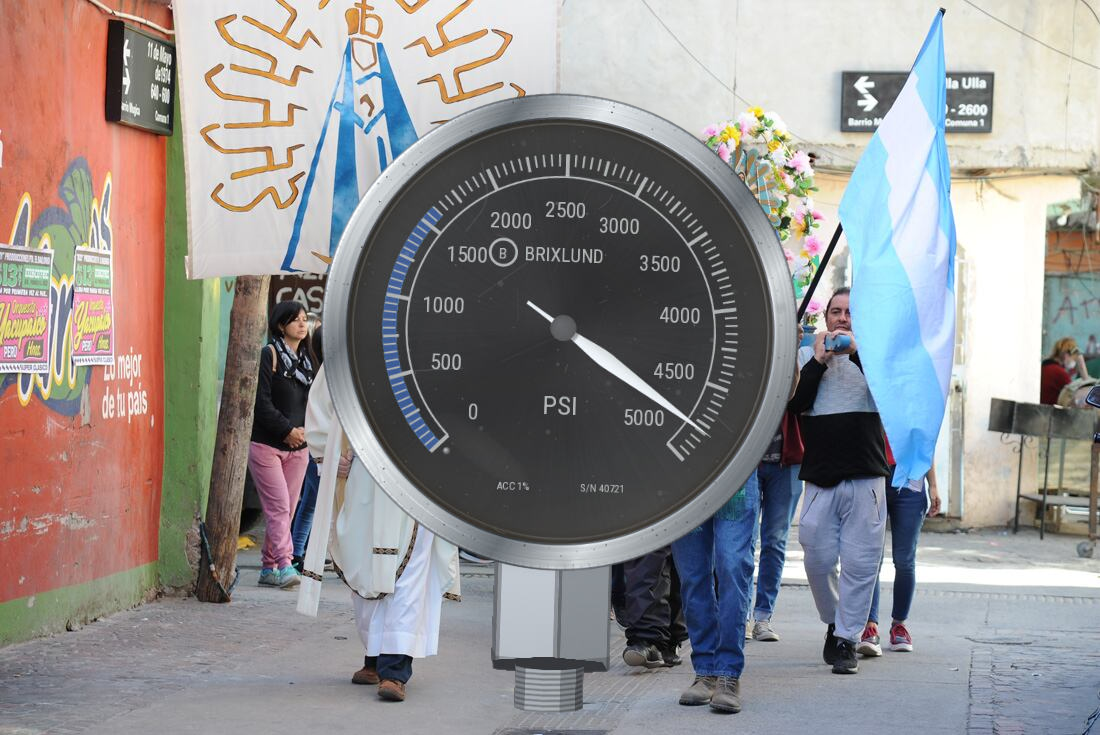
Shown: value=4800 unit=psi
